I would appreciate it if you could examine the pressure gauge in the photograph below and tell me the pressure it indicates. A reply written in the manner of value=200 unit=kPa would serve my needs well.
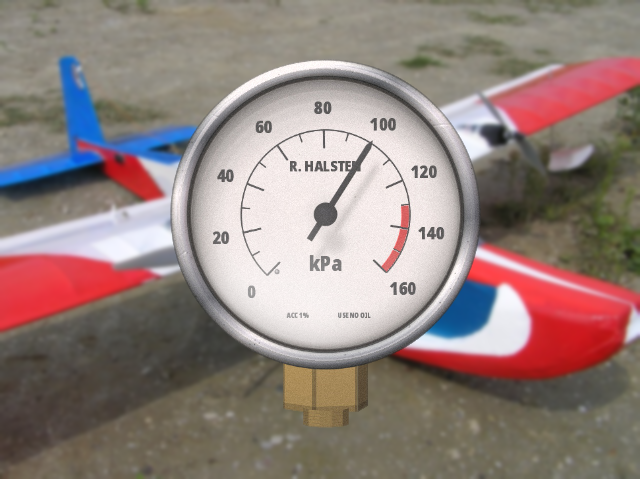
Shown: value=100 unit=kPa
